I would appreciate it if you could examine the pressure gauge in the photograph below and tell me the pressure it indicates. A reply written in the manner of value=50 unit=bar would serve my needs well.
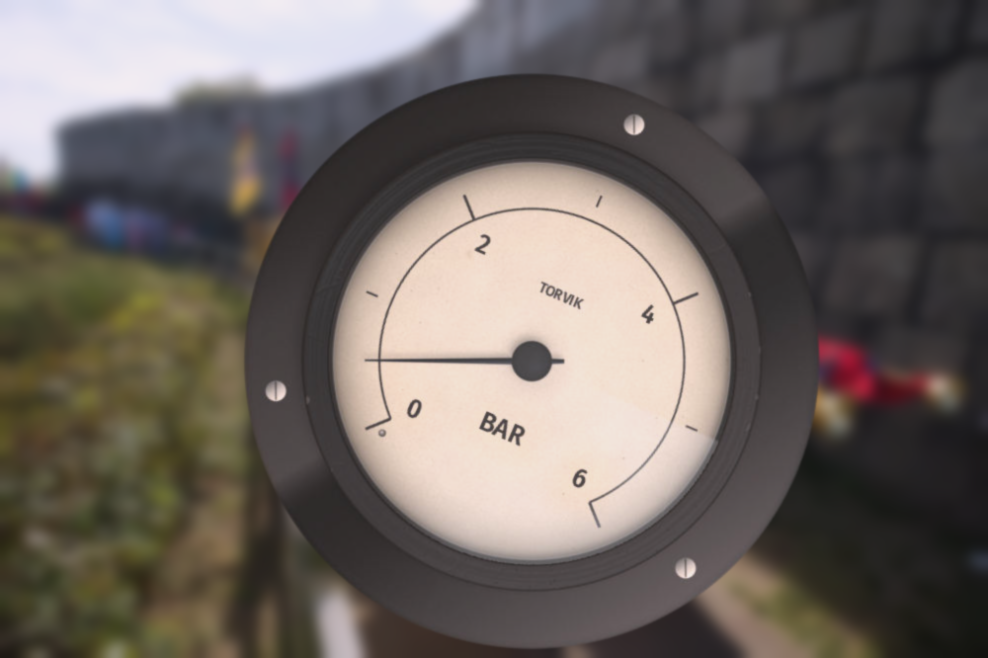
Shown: value=0.5 unit=bar
